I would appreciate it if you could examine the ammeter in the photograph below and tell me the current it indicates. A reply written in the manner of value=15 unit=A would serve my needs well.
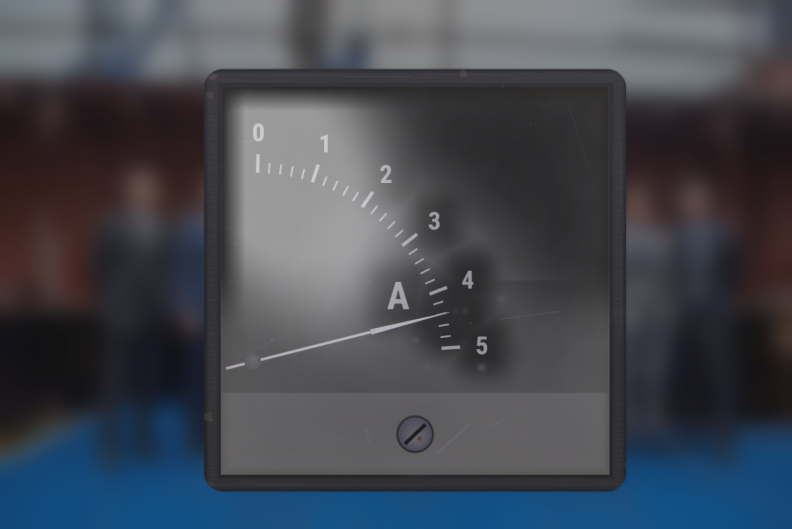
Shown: value=4.4 unit=A
